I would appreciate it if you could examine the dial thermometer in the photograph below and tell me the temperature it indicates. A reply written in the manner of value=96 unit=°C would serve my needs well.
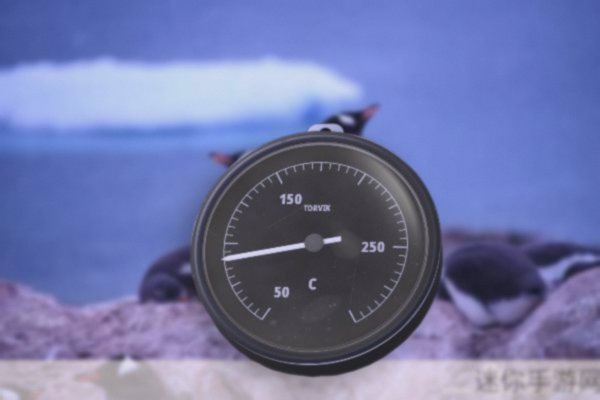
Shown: value=90 unit=°C
